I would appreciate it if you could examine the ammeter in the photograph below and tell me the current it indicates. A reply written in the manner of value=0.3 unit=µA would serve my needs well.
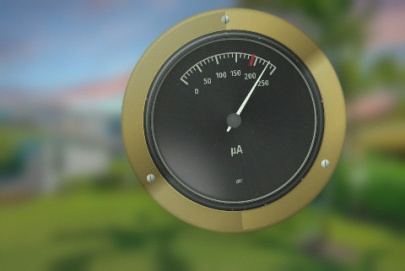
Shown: value=230 unit=µA
